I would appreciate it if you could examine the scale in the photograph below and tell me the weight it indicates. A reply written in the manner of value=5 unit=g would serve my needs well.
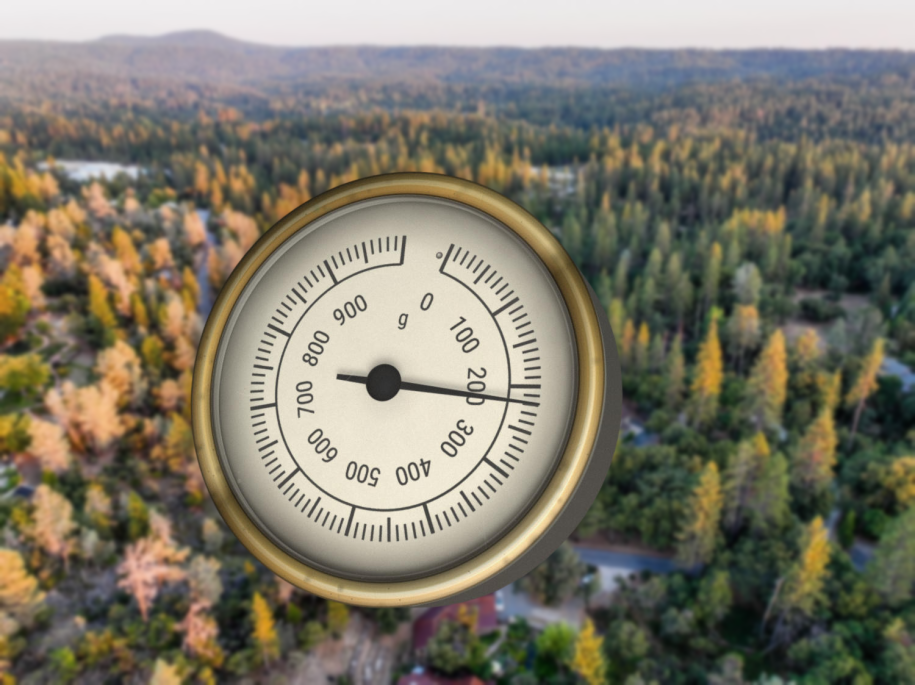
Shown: value=220 unit=g
